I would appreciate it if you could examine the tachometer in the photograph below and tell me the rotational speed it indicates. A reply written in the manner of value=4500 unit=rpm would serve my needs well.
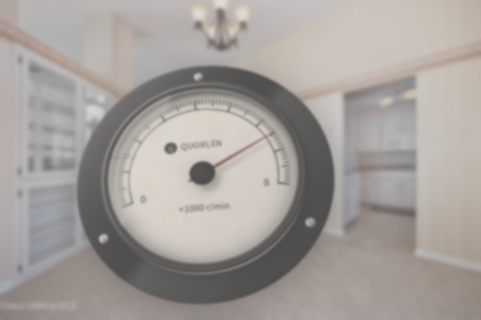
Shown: value=6500 unit=rpm
